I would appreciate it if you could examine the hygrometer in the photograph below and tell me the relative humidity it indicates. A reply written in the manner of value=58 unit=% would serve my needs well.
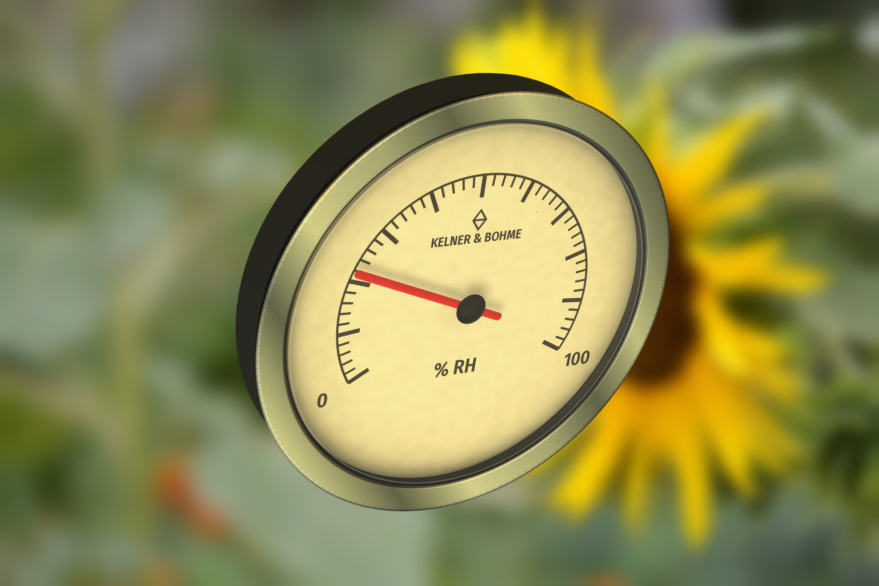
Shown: value=22 unit=%
